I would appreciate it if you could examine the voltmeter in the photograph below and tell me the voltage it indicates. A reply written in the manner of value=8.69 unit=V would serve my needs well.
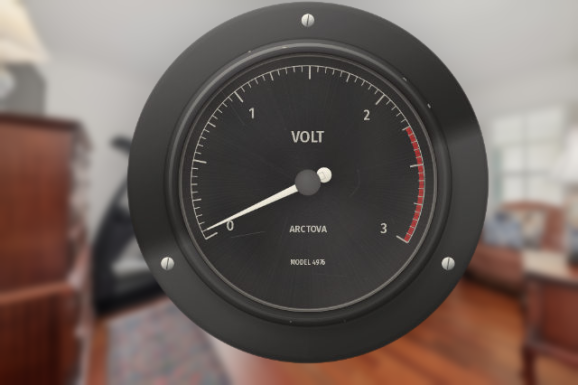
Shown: value=0.05 unit=V
